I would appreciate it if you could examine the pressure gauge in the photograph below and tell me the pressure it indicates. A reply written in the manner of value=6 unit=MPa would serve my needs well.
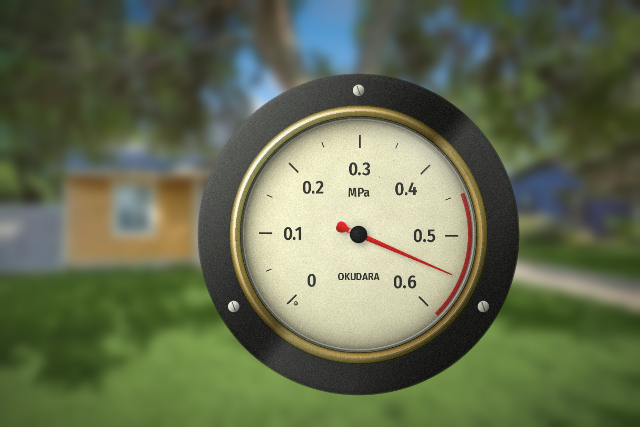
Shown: value=0.55 unit=MPa
